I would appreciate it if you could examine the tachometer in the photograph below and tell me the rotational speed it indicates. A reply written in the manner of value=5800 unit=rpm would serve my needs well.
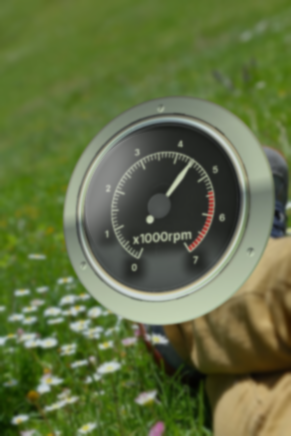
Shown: value=4500 unit=rpm
